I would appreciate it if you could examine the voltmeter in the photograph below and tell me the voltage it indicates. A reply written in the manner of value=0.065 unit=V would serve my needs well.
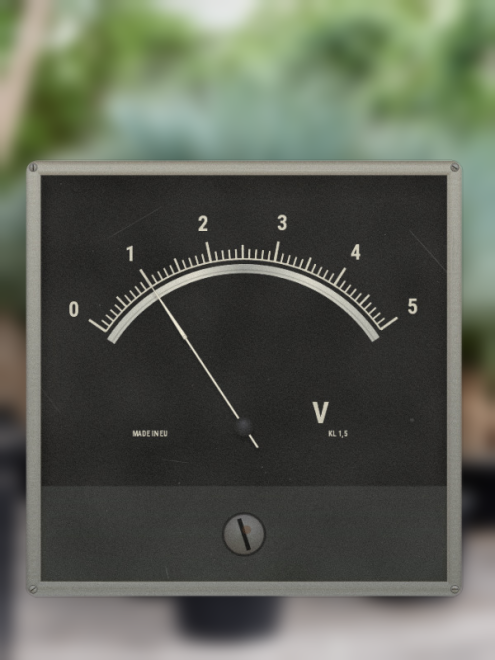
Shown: value=1 unit=V
